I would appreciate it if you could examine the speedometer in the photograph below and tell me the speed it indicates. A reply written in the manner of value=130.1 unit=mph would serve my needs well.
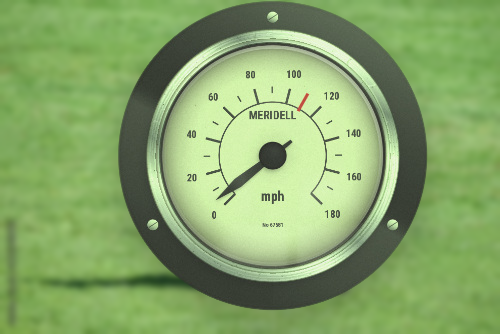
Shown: value=5 unit=mph
